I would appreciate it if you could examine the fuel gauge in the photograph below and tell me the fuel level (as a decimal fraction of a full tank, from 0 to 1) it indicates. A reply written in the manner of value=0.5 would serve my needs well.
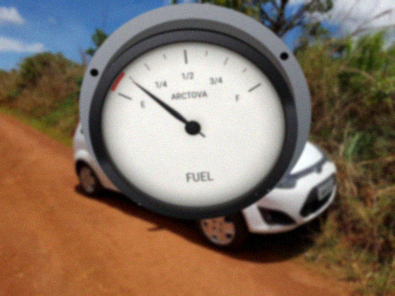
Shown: value=0.125
